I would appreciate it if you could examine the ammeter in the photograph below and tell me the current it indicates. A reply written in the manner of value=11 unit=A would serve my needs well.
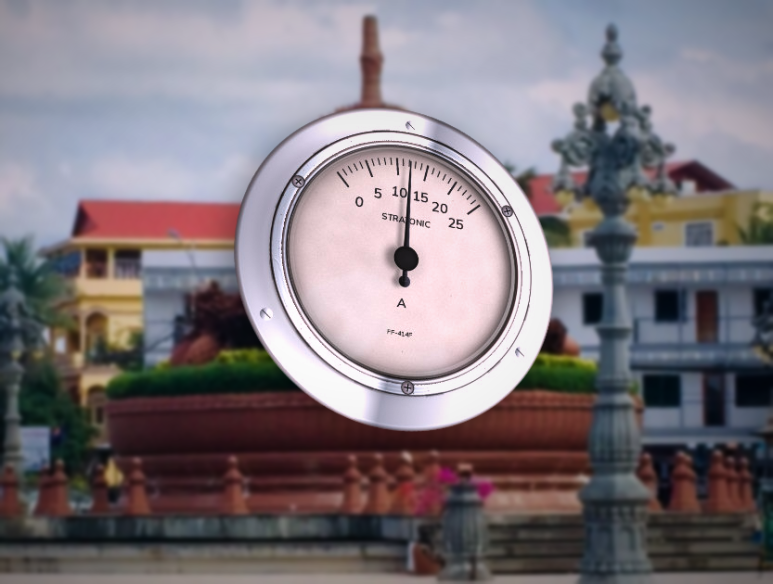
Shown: value=12 unit=A
